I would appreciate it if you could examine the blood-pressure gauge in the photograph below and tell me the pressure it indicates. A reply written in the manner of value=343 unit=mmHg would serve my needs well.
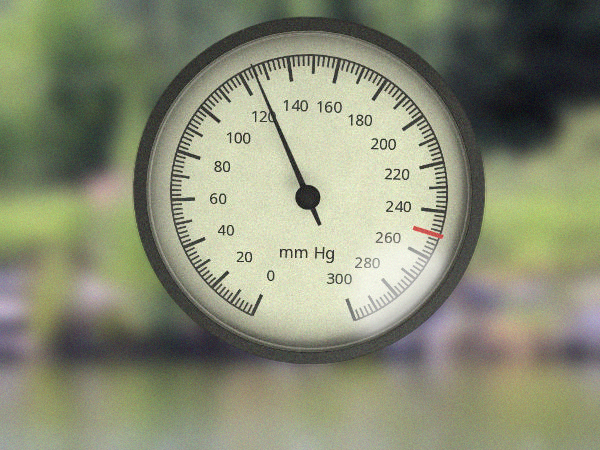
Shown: value=126 unit=mmHg
